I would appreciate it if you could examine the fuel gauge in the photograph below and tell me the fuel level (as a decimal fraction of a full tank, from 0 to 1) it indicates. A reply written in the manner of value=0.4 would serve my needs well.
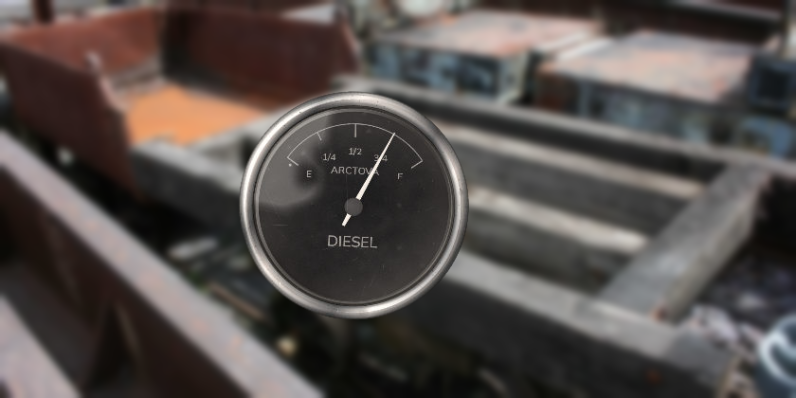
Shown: value=0.75
